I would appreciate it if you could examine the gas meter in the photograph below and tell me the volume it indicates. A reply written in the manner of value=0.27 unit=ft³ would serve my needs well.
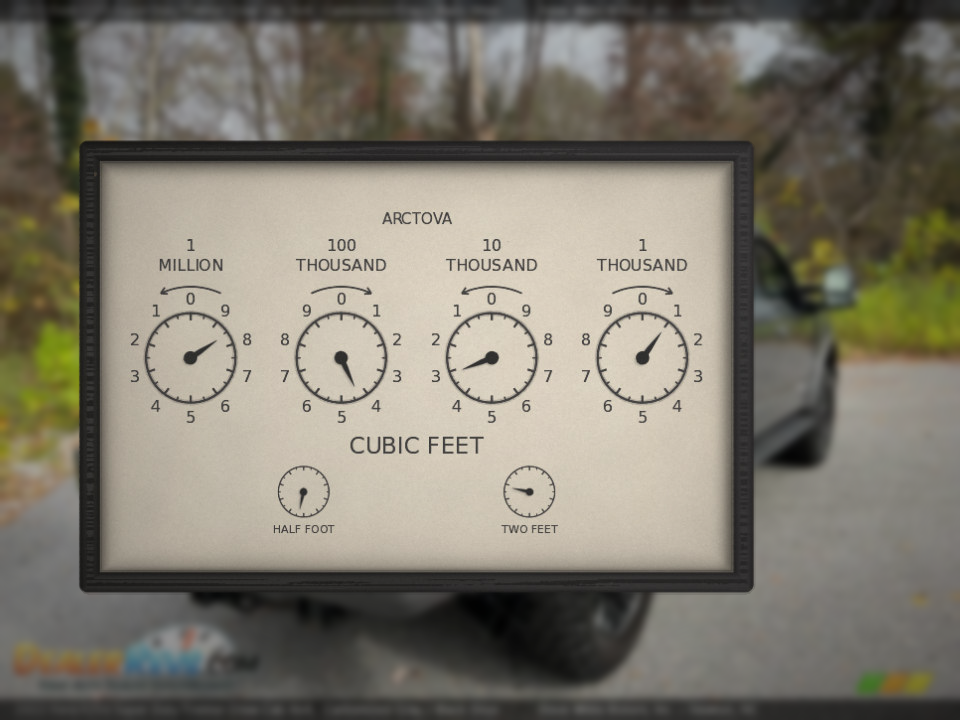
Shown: value=843100 unit=ft³
